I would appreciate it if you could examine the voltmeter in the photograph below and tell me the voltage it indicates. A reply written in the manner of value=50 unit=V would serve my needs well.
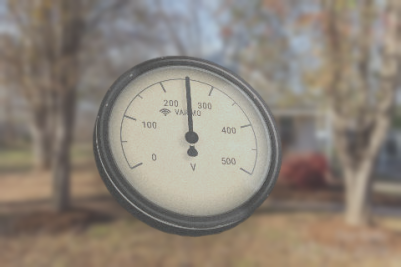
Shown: value=250 unit=V
